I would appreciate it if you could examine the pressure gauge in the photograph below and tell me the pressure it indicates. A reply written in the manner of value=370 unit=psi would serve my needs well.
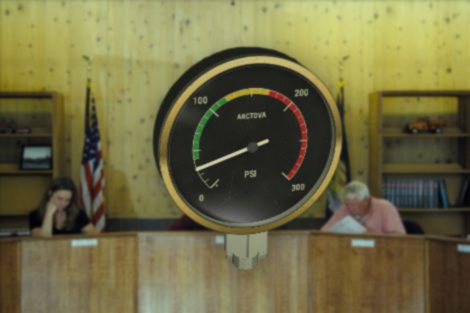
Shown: value=30 unit=psi
